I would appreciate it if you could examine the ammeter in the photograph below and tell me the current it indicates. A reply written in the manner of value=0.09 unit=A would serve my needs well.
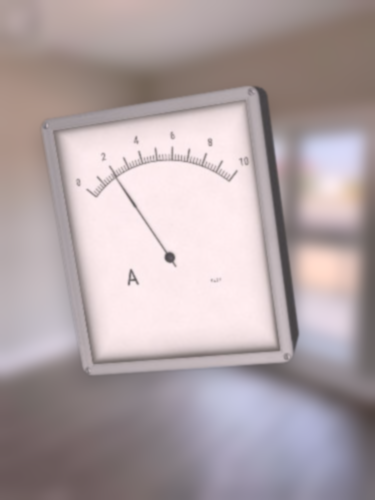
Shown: value=2 unit=A
